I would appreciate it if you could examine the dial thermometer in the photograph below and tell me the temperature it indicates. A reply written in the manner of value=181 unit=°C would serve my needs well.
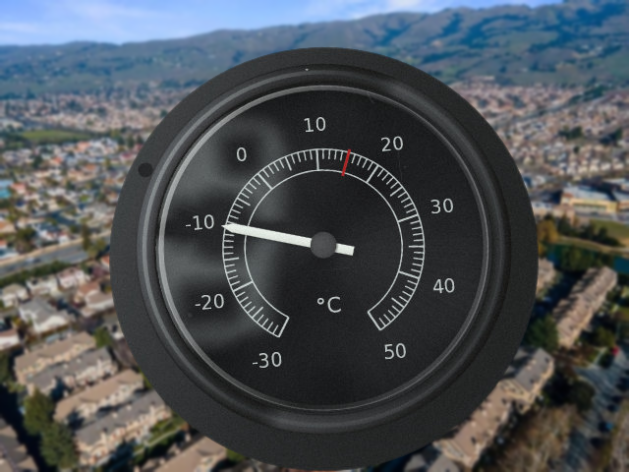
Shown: value=-10 unit=°C
